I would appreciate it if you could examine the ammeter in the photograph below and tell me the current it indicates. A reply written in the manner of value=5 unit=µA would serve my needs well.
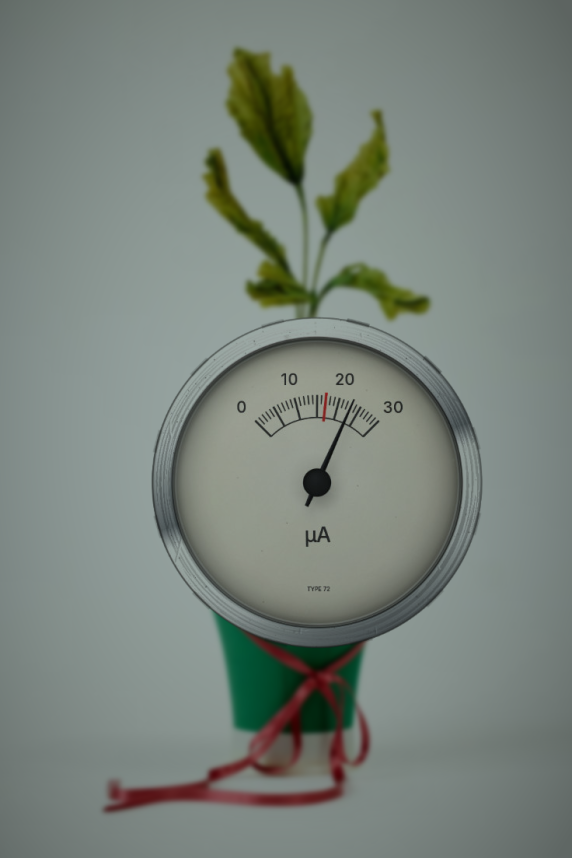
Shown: value=23 unit=µA
